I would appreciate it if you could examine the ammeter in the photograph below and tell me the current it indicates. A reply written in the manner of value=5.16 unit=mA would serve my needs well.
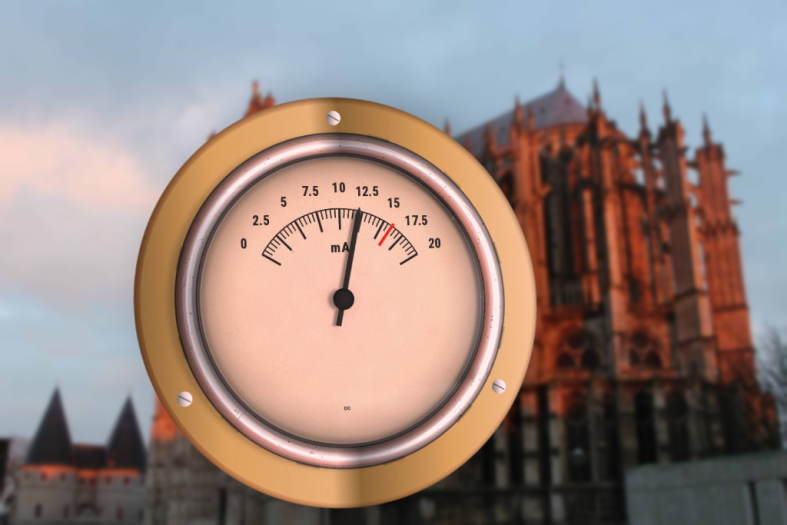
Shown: value=12 unit=mA
